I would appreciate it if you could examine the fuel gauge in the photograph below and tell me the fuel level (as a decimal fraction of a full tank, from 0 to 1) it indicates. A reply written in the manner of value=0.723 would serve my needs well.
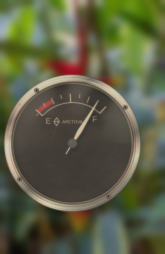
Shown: value=0.875
